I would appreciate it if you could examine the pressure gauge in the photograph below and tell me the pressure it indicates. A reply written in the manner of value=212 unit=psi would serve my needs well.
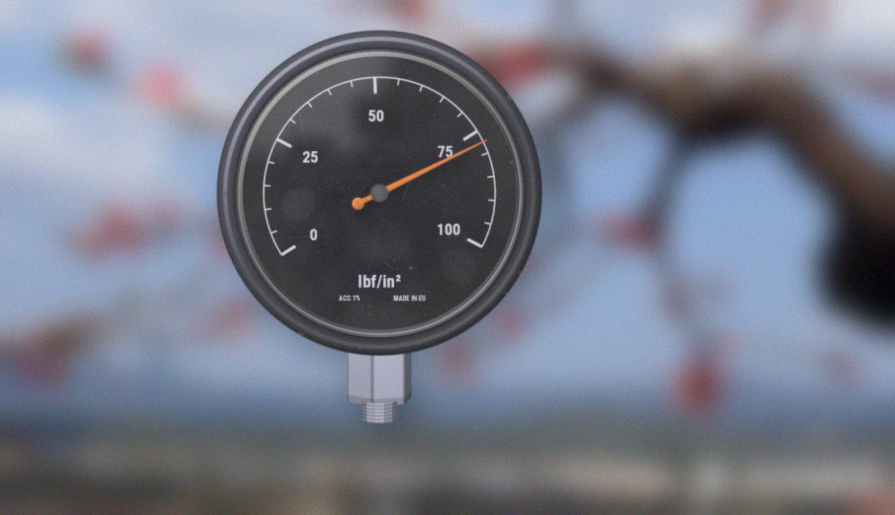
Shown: value=77.5 unit=psi
